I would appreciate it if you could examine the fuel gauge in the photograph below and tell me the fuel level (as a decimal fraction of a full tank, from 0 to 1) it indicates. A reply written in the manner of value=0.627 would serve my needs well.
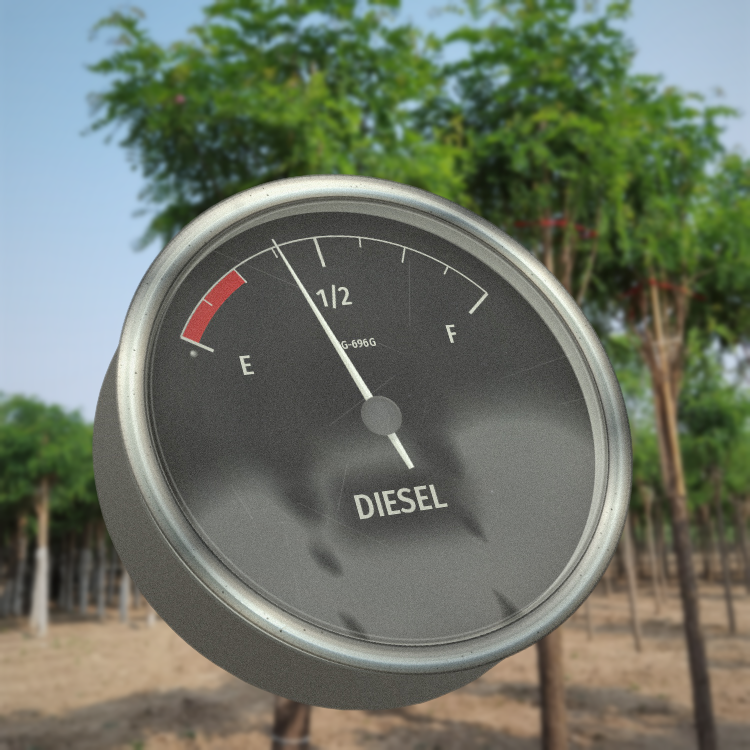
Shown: value=0.375
